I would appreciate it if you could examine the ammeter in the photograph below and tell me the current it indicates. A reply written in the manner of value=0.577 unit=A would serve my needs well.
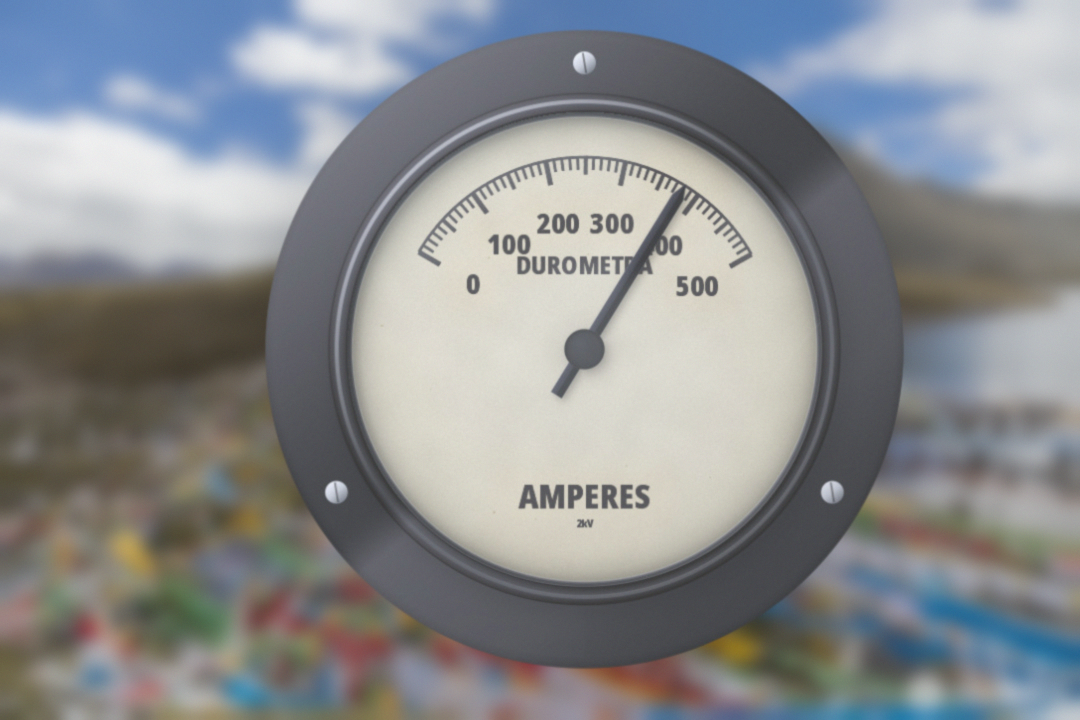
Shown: value=380 unit=A
